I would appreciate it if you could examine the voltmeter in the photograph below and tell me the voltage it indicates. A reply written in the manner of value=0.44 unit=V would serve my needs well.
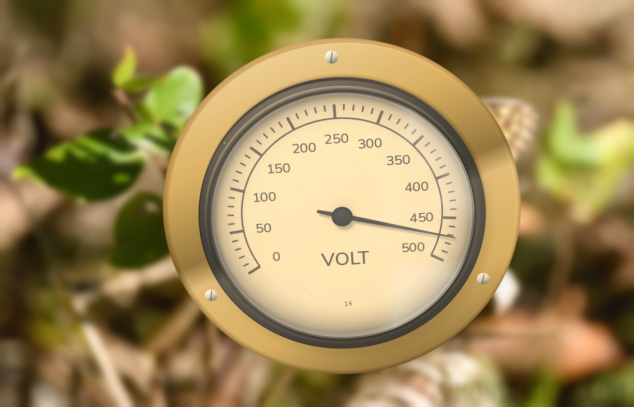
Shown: value=470 unit=V
